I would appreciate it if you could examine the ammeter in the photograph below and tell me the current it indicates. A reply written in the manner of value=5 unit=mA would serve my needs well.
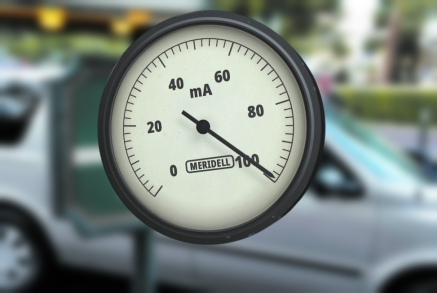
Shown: value=99 unit=mA
